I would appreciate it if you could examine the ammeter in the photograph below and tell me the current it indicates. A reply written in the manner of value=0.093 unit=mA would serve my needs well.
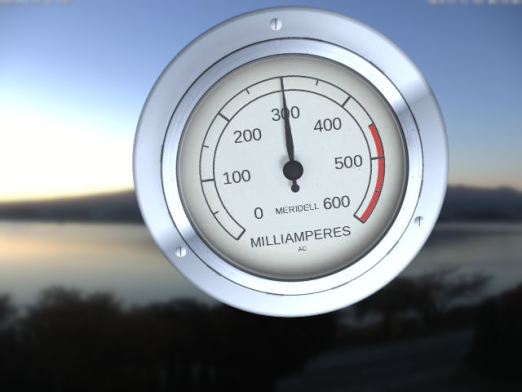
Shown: value=300 unit=mA
